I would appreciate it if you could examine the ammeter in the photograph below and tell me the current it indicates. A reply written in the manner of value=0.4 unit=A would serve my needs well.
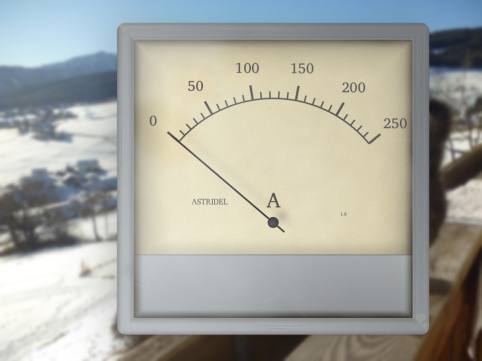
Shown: value=0 unit=A
